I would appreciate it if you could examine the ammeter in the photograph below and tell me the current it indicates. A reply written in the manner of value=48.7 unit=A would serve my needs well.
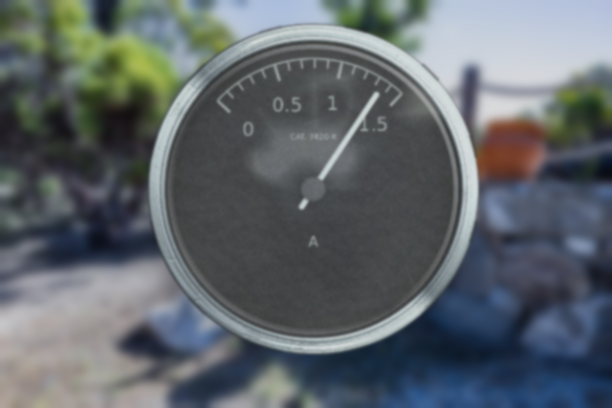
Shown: value=1.35 unit=A
